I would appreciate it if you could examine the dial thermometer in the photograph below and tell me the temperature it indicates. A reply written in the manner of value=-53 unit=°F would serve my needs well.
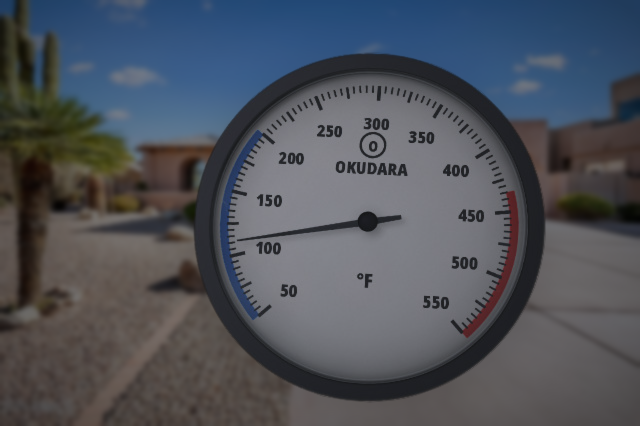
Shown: value=110 unit=°F
